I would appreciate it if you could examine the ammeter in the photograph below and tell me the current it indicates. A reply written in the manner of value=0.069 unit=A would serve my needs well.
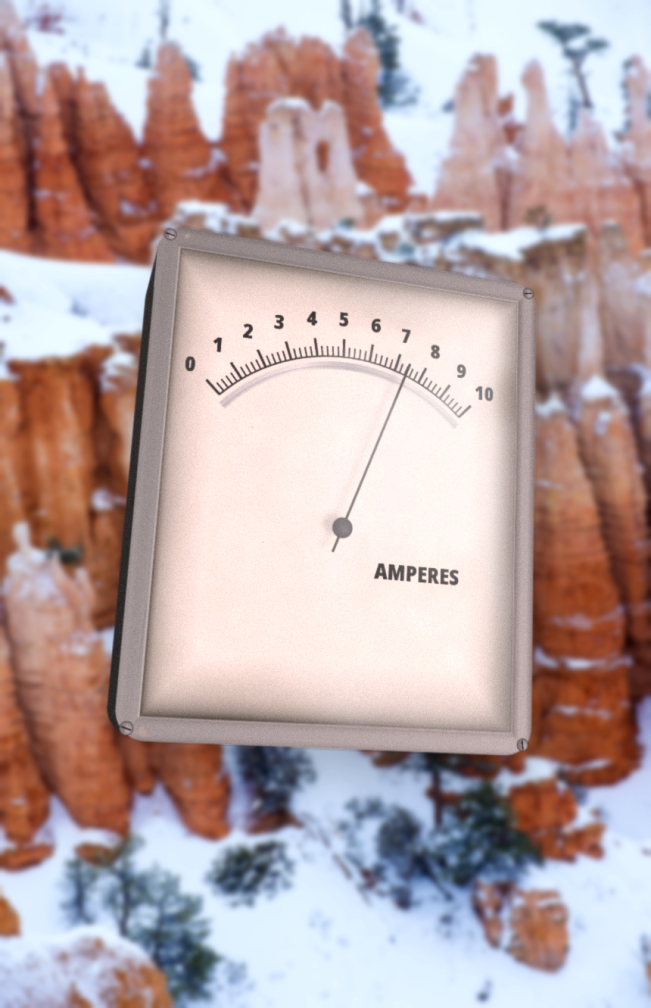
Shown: value=7.4 unit=A
